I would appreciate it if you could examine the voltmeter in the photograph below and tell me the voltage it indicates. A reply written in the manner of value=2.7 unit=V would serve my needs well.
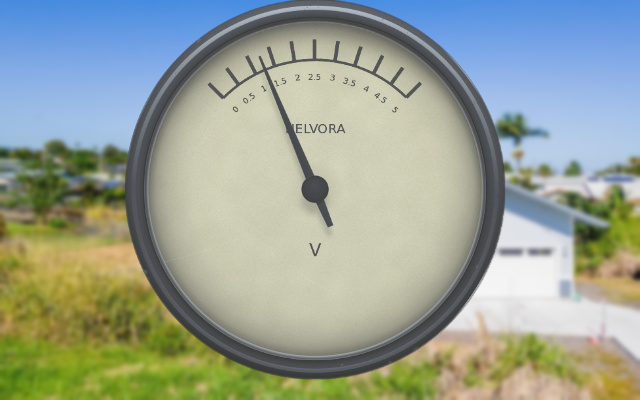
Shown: value=1.25 unit=V
